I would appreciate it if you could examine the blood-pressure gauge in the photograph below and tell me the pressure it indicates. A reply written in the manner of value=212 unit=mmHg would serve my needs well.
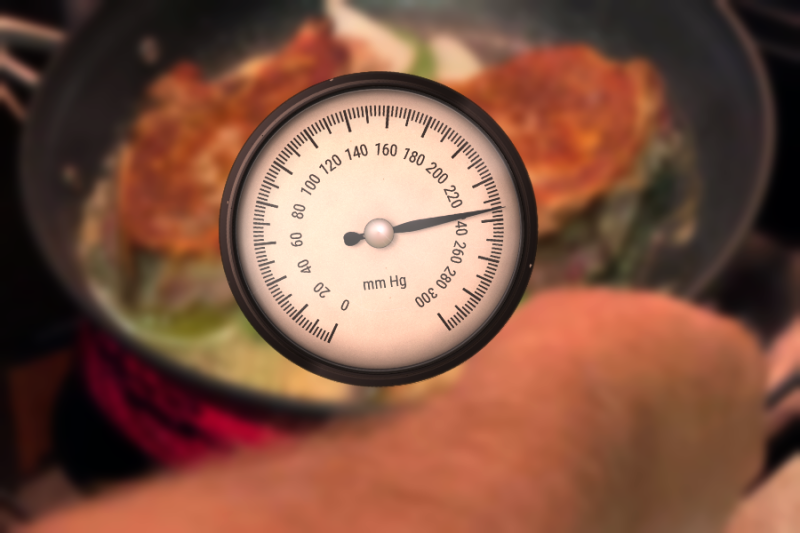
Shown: value=234 unit=mmHg
